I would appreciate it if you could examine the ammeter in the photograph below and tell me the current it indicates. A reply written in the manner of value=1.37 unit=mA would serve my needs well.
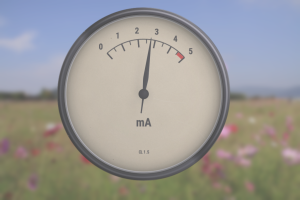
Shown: value=2.75 unit=mA
